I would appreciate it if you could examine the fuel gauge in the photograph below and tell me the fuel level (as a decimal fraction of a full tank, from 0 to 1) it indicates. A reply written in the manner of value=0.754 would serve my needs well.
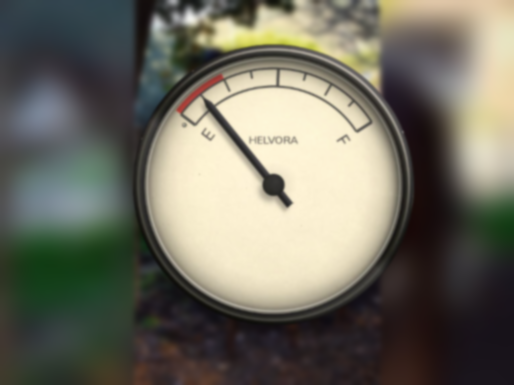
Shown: value=0.125
